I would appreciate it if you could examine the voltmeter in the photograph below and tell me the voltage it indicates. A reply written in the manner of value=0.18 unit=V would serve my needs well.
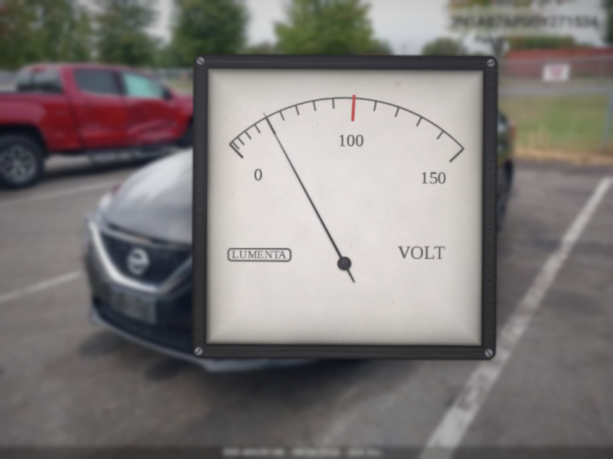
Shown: value=50 unit=V
